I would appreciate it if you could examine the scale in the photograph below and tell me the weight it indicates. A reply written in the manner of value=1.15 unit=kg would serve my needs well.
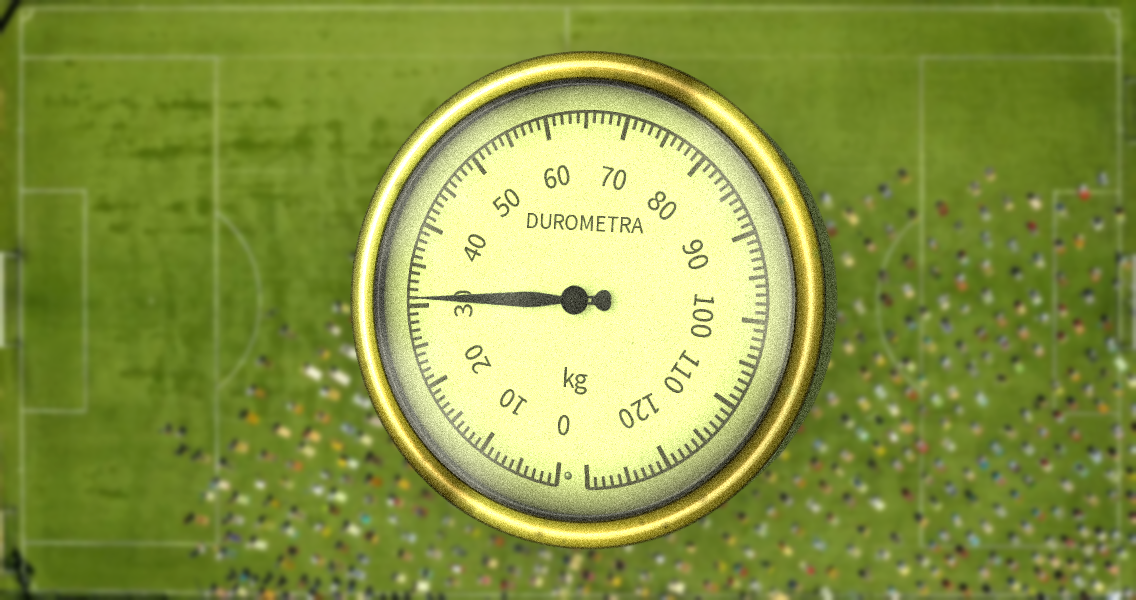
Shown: value=31 unit=kg
